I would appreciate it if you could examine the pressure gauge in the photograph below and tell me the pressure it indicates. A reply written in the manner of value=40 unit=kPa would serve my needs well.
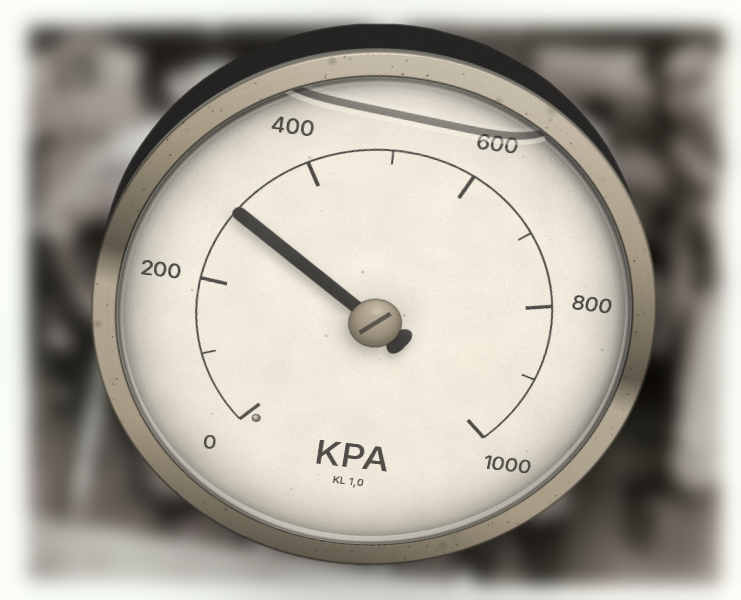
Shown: value=300 unit=kPa
